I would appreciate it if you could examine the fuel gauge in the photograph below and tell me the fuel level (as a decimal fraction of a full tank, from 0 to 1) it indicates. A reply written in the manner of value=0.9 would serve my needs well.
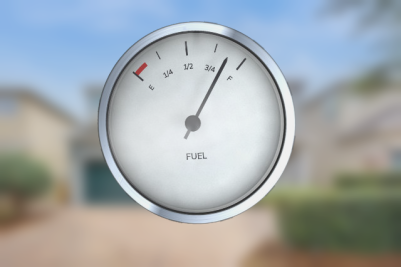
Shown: value=0.875
